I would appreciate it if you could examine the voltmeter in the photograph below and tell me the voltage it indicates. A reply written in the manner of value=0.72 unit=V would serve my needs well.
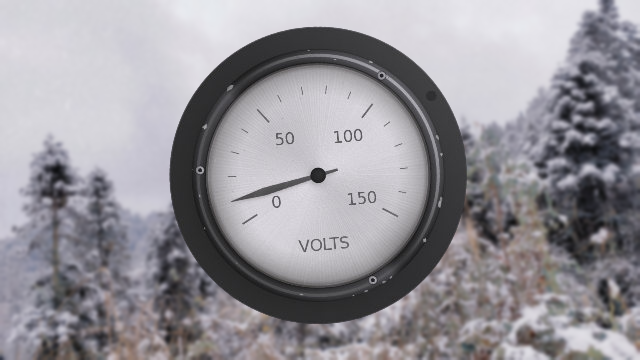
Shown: value=10 unit=V
